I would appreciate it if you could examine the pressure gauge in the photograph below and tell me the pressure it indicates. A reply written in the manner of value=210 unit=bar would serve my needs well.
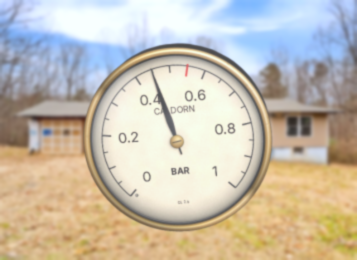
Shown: value=0.45 unit=bar
